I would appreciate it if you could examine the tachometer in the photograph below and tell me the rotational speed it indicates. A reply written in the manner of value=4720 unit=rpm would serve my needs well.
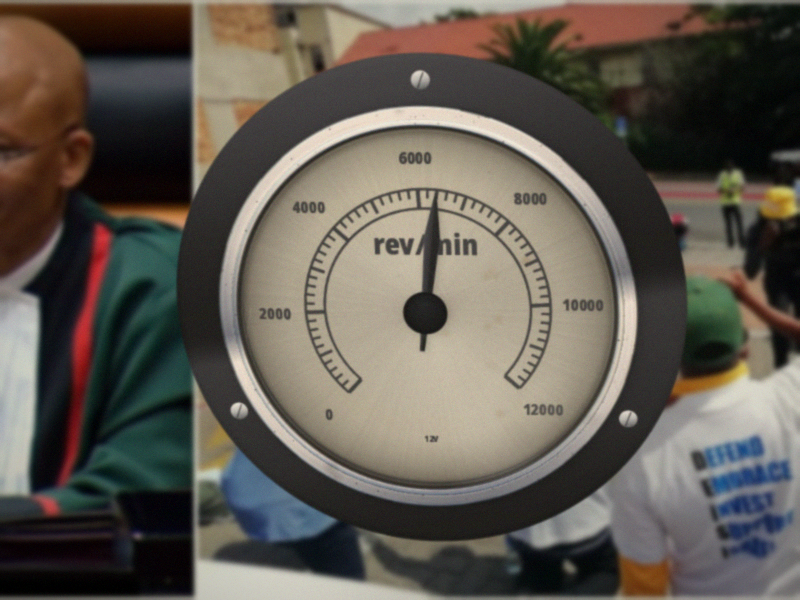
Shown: value=6400 unit=rpm
